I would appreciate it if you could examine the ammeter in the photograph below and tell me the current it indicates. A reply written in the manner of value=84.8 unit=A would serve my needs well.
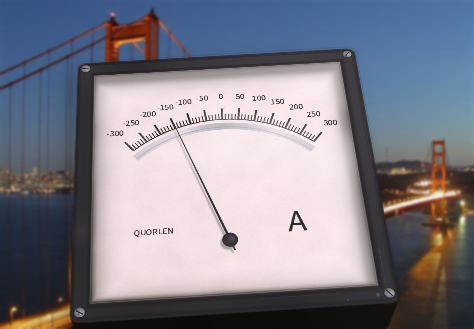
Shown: value=-150 unit=A
